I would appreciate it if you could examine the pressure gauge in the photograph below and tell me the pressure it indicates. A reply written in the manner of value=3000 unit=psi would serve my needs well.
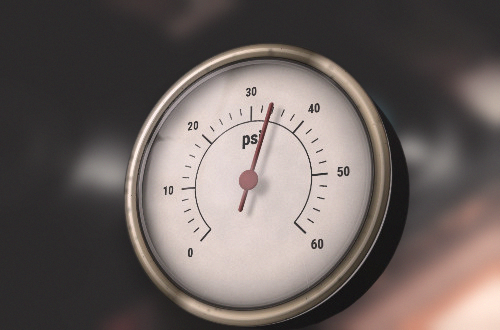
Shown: value=34 unit=psi
